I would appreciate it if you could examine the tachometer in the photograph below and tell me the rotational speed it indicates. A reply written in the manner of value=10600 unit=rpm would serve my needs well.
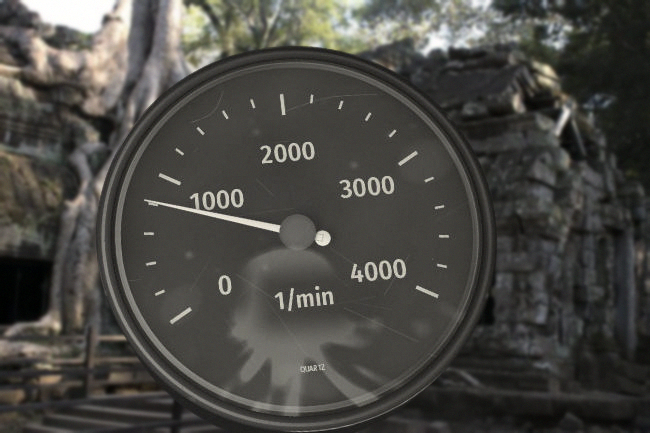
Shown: value=800 unit=rpm
